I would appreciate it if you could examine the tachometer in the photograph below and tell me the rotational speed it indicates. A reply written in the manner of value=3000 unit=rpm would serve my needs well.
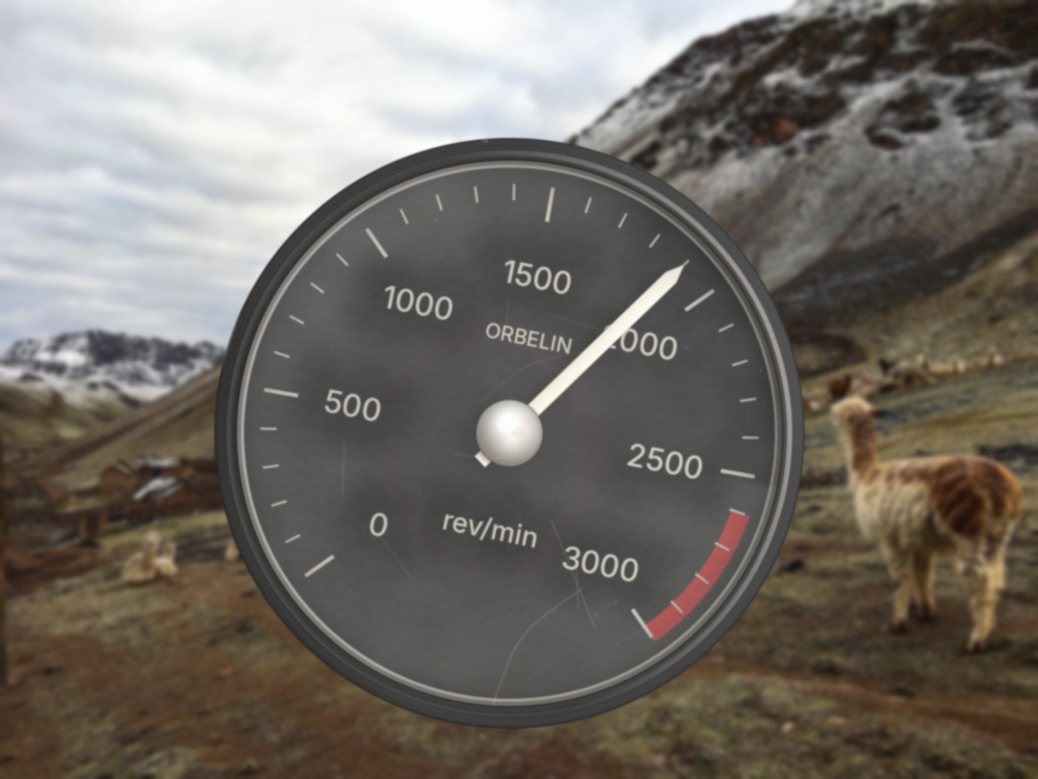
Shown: value=1900 unit=rpm
